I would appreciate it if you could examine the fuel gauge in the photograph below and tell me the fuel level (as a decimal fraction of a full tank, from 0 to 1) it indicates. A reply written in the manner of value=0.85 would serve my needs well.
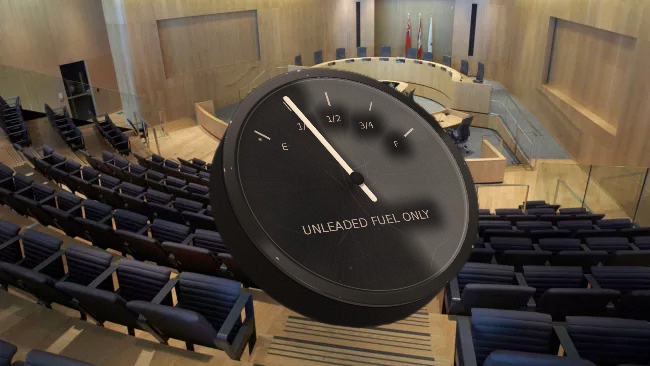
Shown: value=0.25
